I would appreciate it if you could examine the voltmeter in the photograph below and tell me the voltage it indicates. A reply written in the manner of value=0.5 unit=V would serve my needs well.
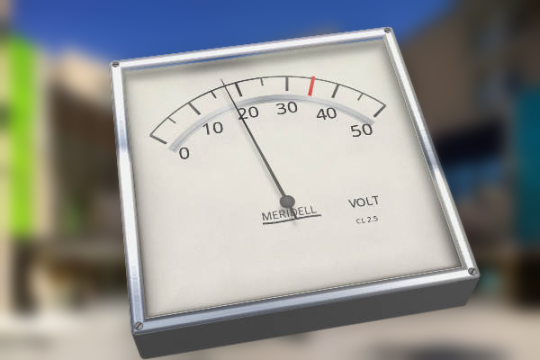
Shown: value=17.5 unit=V
